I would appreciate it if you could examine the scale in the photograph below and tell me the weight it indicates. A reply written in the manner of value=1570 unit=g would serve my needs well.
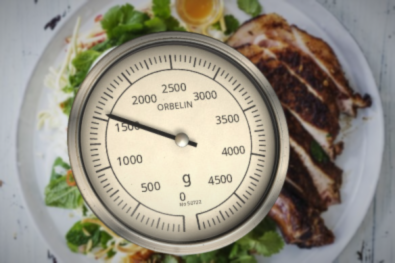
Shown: value=1550 unit=g
